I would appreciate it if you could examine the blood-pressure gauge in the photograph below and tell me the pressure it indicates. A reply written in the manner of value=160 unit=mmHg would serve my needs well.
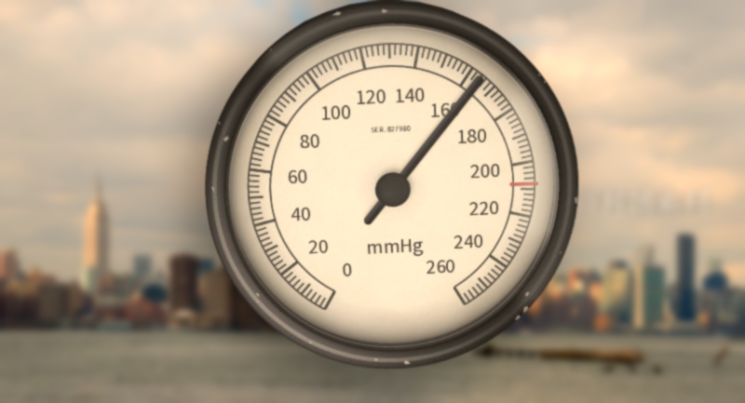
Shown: value=164 unit=mmHg
